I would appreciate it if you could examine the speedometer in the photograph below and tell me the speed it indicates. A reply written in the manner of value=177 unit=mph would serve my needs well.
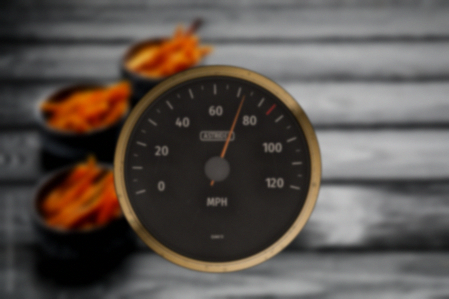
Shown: value=72.5 unit=mph
